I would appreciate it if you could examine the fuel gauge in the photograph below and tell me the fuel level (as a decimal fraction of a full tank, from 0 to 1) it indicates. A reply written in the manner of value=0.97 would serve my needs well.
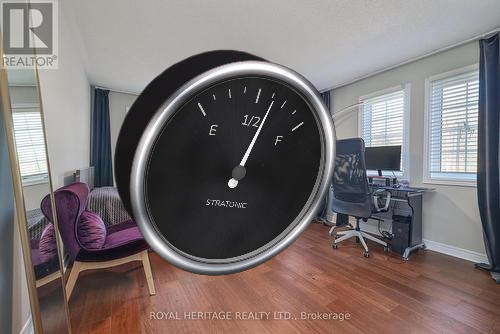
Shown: value=0.625
